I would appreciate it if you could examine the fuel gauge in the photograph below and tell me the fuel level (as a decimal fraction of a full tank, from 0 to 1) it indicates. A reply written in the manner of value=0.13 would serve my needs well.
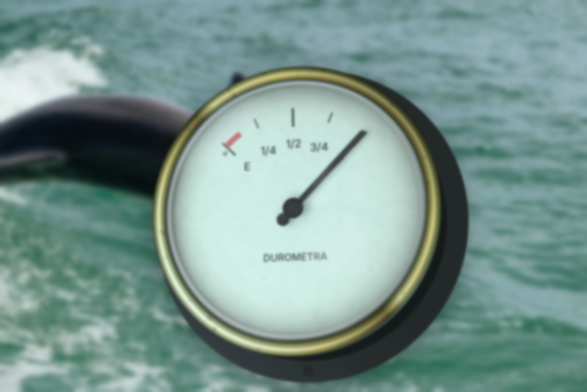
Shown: value=1
